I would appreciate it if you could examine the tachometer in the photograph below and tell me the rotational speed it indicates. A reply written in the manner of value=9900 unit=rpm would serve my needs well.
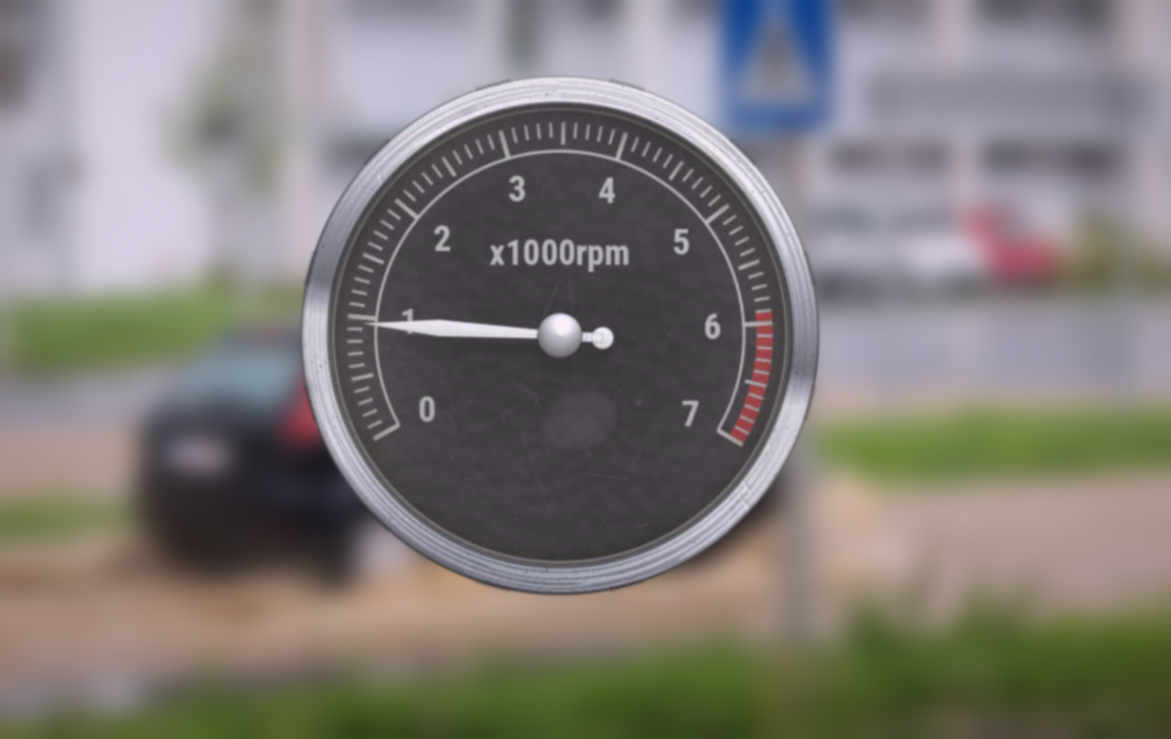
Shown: value=950 unit=rpm
